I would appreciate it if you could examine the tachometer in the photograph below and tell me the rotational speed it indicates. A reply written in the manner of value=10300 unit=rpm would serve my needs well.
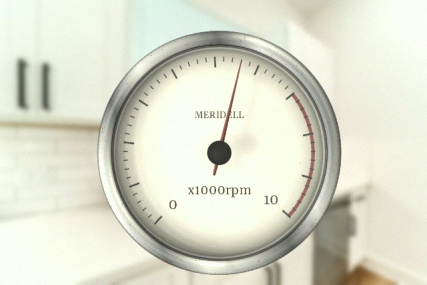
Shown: value=5600 unit=rpm
